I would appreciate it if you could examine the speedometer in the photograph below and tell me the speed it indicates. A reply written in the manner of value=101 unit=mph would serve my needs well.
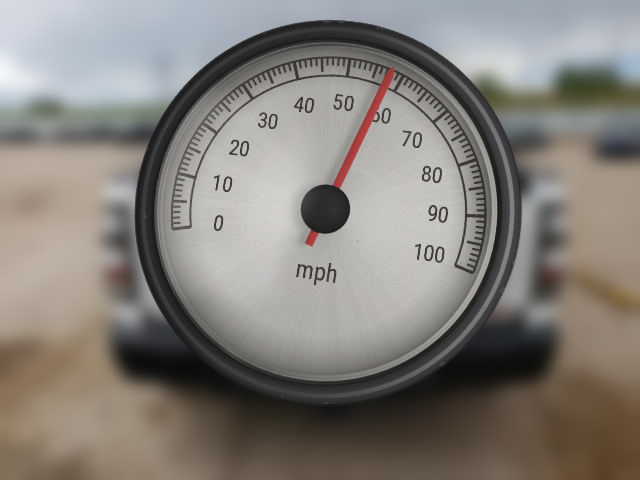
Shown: value=58 unit=mph
